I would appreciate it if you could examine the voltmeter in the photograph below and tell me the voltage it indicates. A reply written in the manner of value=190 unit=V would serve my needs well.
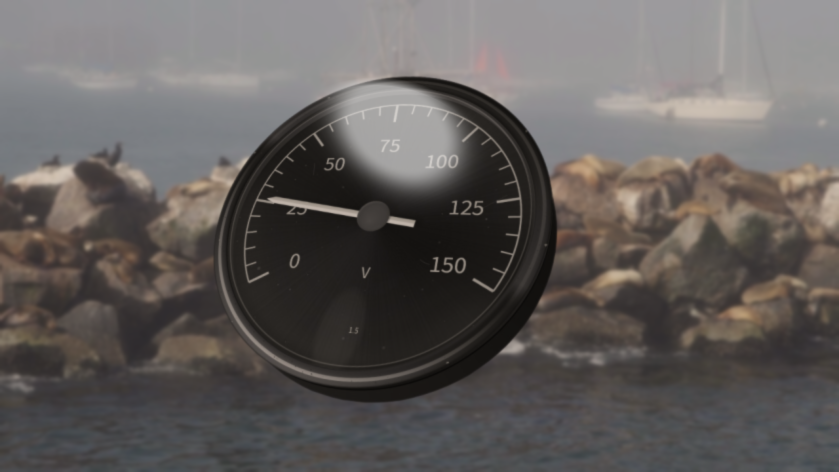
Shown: value=25 unit=V
